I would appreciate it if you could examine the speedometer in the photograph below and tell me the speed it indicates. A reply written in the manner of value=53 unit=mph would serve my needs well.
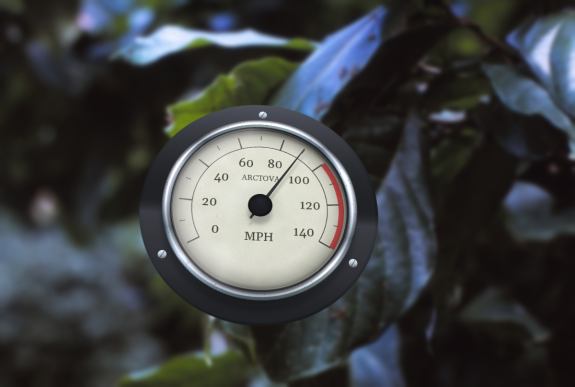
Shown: value=90 unit=mph
